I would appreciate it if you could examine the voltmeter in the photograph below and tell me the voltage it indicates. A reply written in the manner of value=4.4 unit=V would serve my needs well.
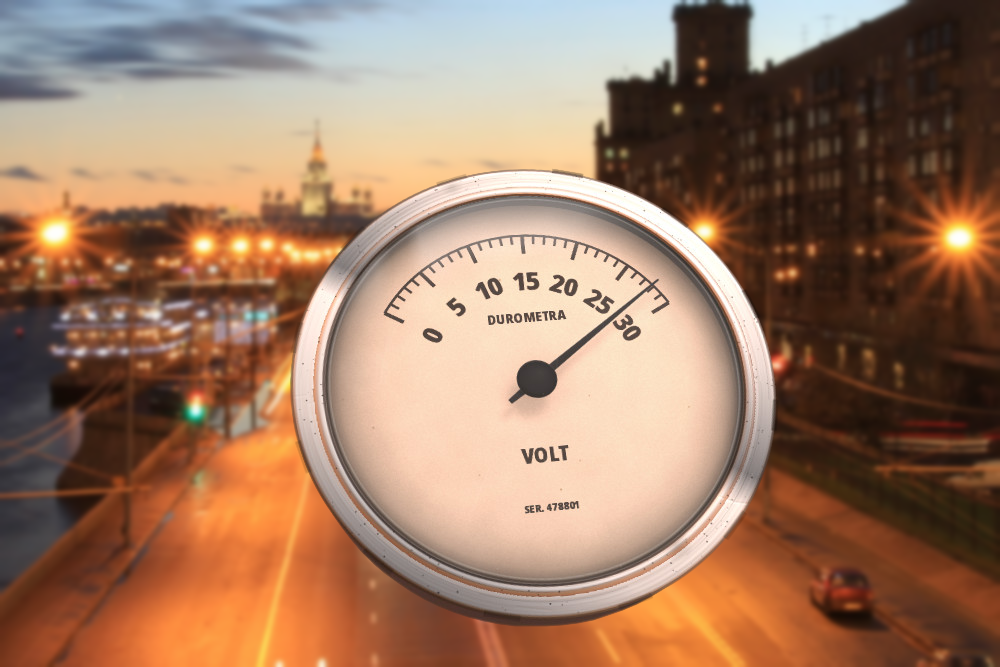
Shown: value=28 unit=V
